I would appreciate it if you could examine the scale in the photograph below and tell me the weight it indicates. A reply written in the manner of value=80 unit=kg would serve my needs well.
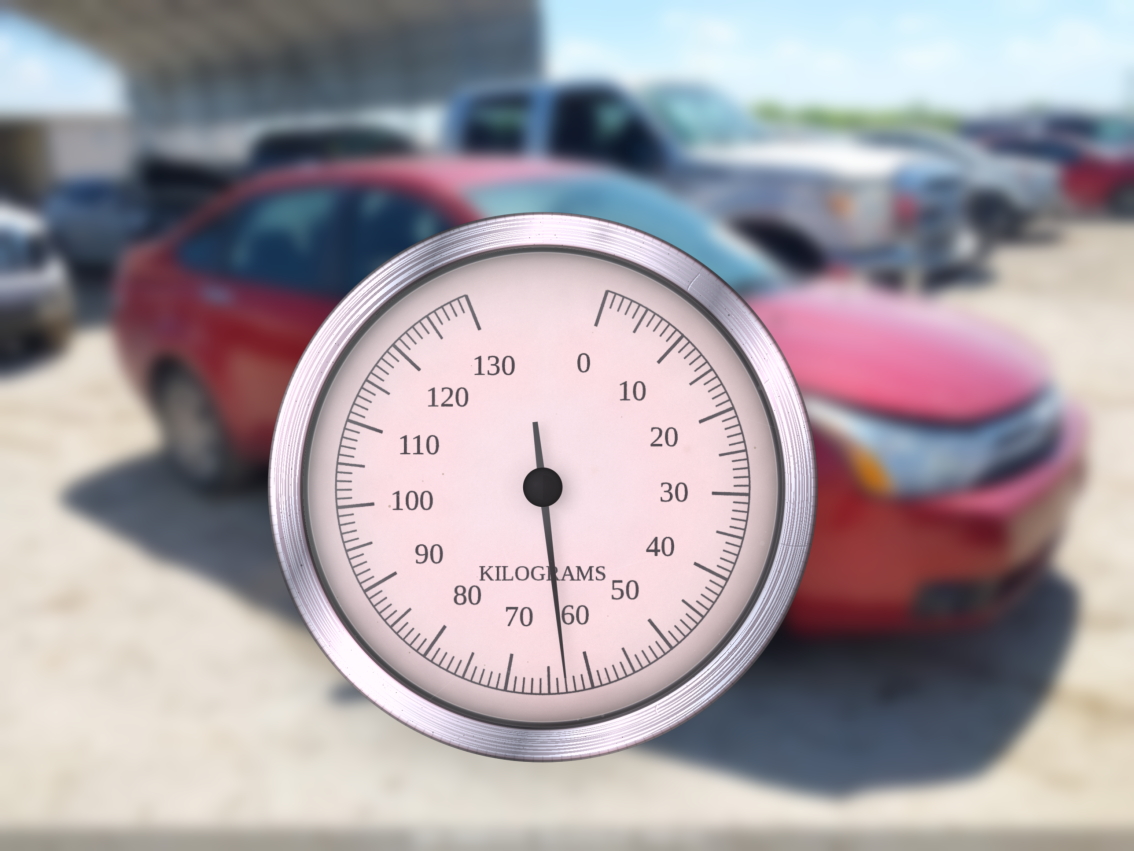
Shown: value=63 unit=kg
